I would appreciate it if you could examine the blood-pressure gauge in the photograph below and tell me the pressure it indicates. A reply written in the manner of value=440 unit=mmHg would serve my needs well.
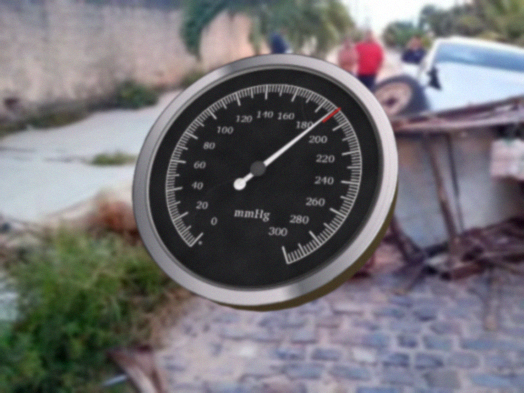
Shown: value=190 unit=mmHg
